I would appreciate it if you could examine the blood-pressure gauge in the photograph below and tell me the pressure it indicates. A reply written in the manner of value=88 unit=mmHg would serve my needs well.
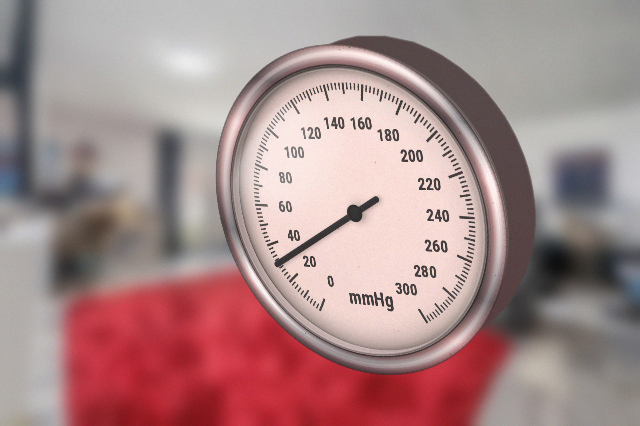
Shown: value=30 unit=mmHg
